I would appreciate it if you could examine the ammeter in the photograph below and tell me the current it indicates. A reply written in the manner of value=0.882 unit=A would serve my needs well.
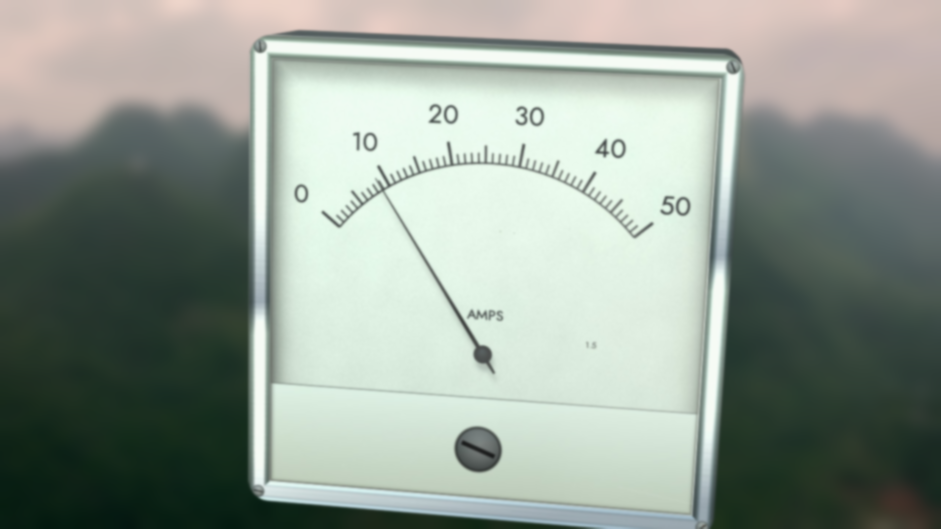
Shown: value=9 unit=A
